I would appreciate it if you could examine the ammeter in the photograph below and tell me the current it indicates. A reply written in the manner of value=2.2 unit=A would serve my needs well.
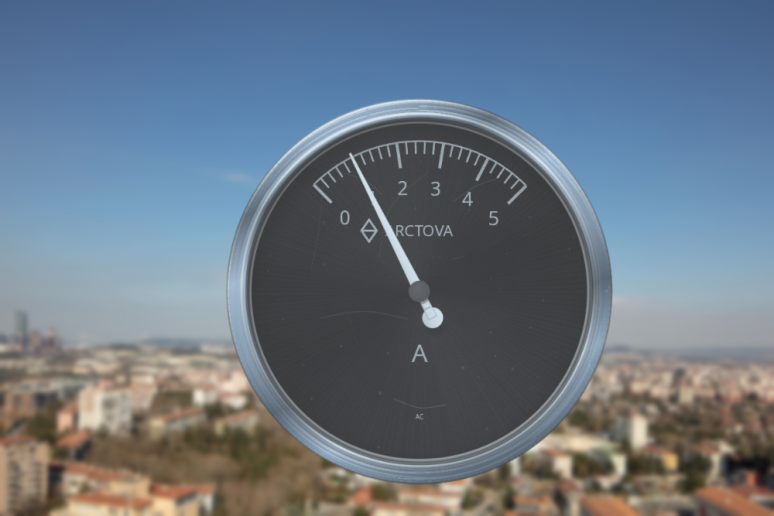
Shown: value=1 unit=A
